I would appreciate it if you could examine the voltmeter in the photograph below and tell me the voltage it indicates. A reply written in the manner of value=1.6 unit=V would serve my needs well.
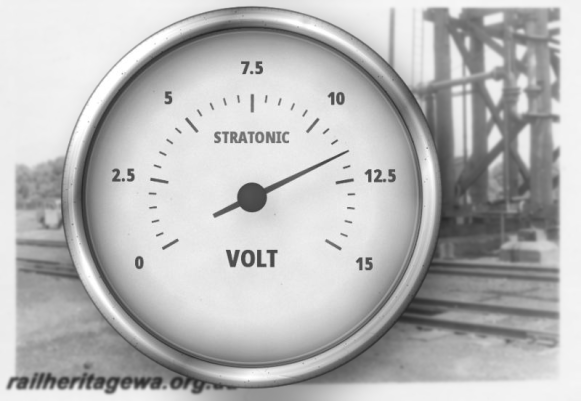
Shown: value=11.5 unit=V
